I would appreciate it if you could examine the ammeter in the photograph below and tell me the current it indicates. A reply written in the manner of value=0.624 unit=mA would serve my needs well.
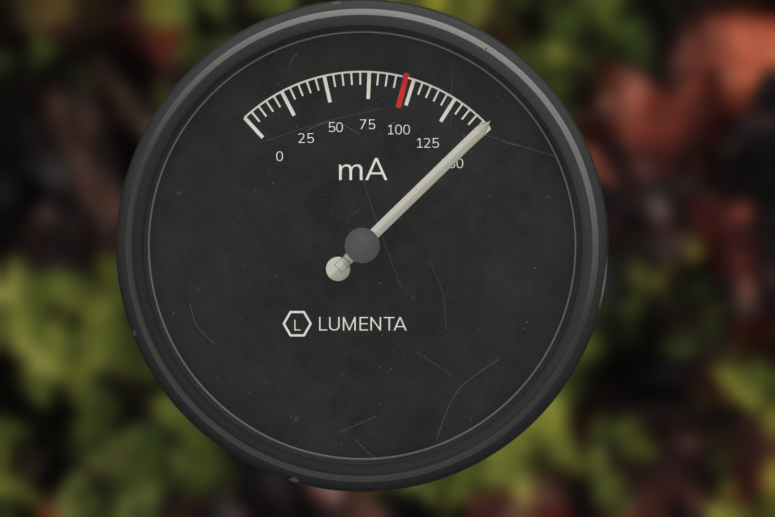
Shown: value=147.5 unit=mA
